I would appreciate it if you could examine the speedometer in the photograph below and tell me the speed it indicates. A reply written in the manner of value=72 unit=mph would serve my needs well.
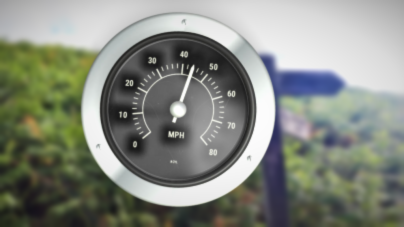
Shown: value=44 unit=mph
